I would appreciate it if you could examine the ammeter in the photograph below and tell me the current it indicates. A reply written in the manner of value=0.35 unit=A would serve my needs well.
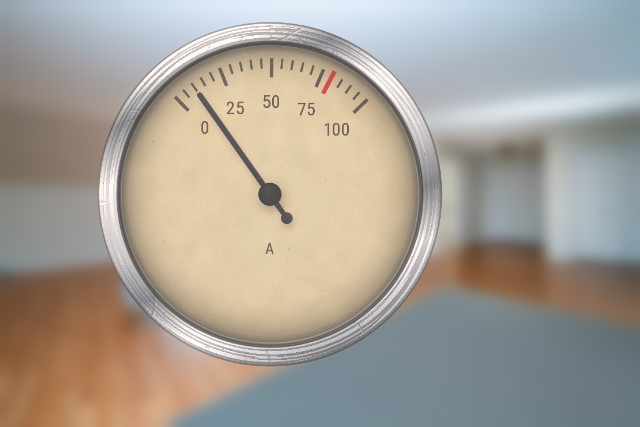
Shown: value=10 unit=A
